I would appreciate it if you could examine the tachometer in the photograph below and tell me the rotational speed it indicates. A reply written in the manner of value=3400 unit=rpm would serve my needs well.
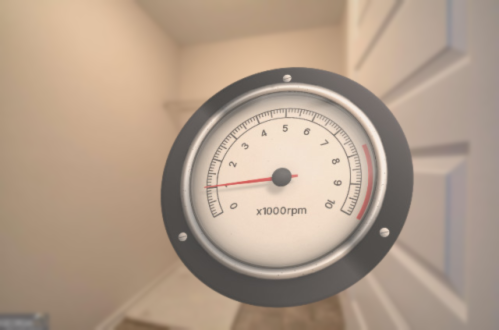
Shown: value=1000 unit=rpm
